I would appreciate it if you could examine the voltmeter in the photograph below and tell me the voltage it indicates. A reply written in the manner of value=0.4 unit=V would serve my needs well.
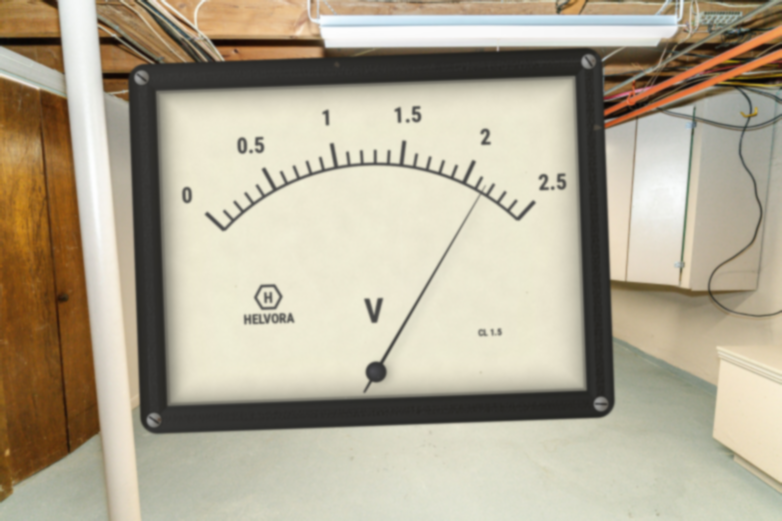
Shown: value=2.15 unit=V
